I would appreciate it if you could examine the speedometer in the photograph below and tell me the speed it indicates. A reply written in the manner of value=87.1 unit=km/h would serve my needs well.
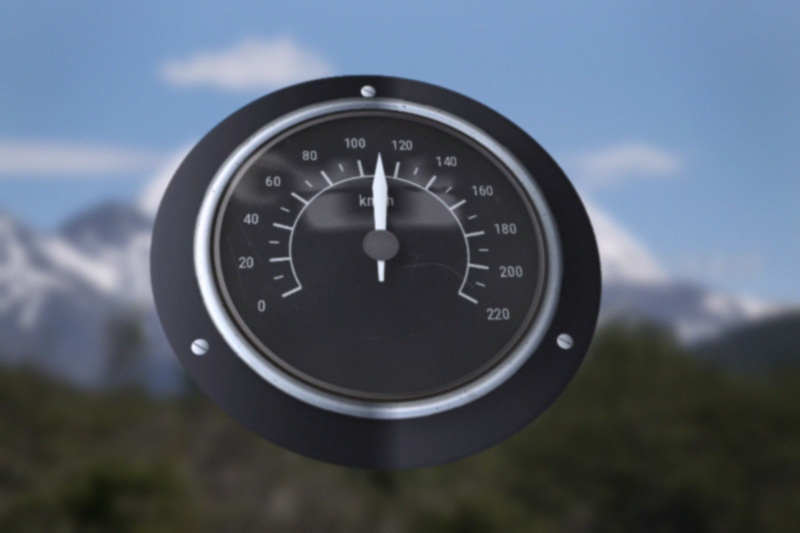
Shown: value=110 unit=km/h
